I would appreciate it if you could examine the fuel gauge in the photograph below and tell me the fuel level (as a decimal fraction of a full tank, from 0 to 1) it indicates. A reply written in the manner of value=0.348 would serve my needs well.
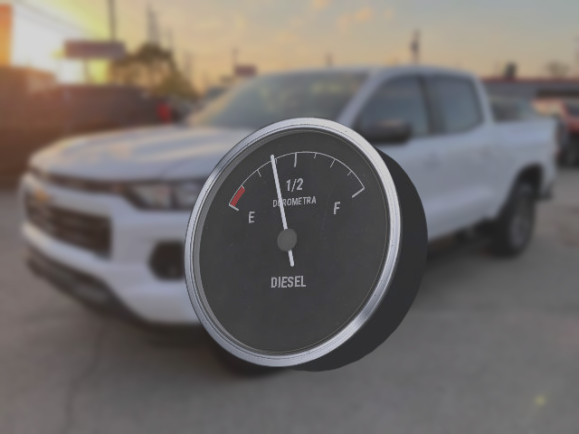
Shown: value=0.375
